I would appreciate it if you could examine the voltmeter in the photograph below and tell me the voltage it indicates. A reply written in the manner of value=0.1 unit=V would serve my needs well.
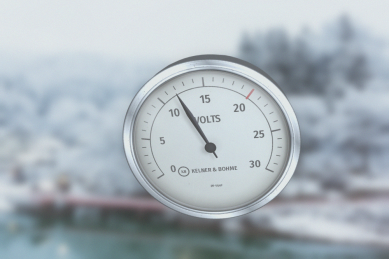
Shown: value=12 unit=V
